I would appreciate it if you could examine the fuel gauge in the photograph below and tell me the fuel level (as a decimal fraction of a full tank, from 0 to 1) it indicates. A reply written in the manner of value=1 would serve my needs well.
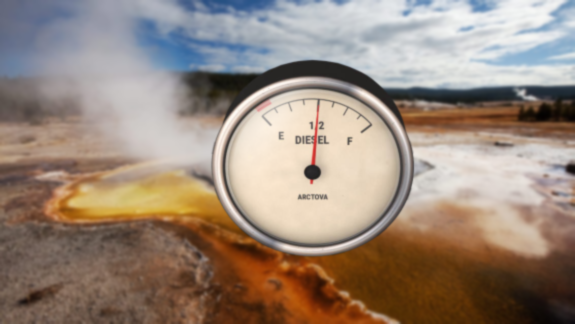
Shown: value=0.5
